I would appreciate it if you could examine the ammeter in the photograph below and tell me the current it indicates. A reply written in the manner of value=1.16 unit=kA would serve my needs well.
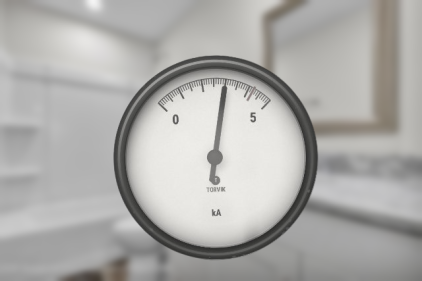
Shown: value=3 unit=kA
